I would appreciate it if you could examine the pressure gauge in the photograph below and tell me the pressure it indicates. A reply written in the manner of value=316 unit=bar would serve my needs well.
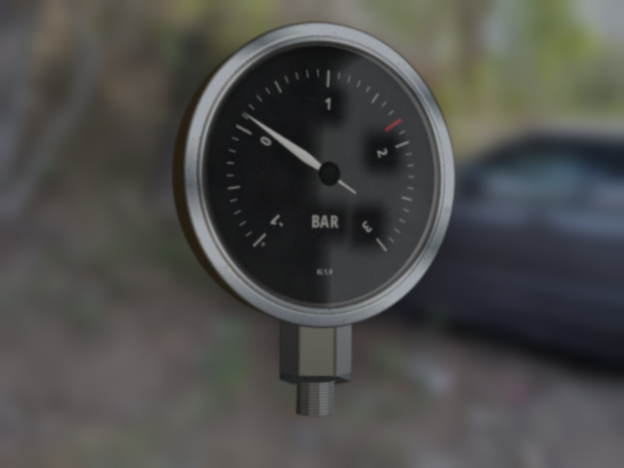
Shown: value=0.1 unit=bar
